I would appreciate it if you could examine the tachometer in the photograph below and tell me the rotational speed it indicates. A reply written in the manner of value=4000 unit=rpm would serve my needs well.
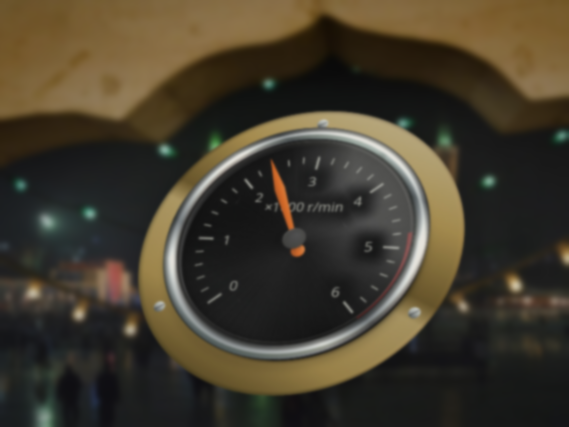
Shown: value=2400 unit=rpm
